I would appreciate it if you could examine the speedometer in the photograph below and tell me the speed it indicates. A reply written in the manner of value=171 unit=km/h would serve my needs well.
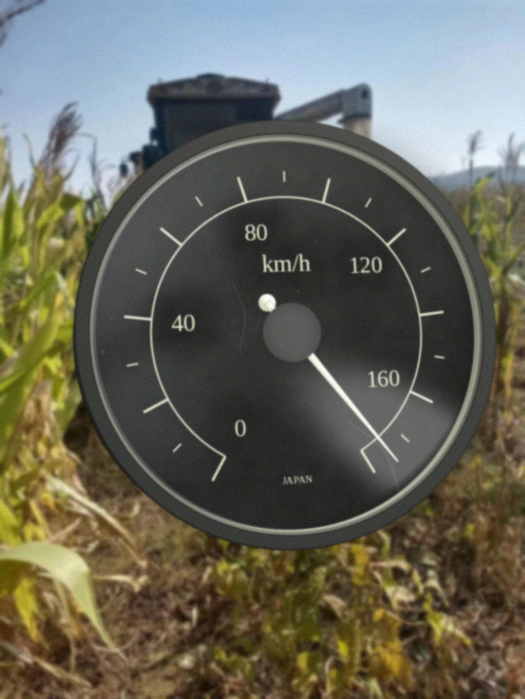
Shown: value=175 unit=km/h
